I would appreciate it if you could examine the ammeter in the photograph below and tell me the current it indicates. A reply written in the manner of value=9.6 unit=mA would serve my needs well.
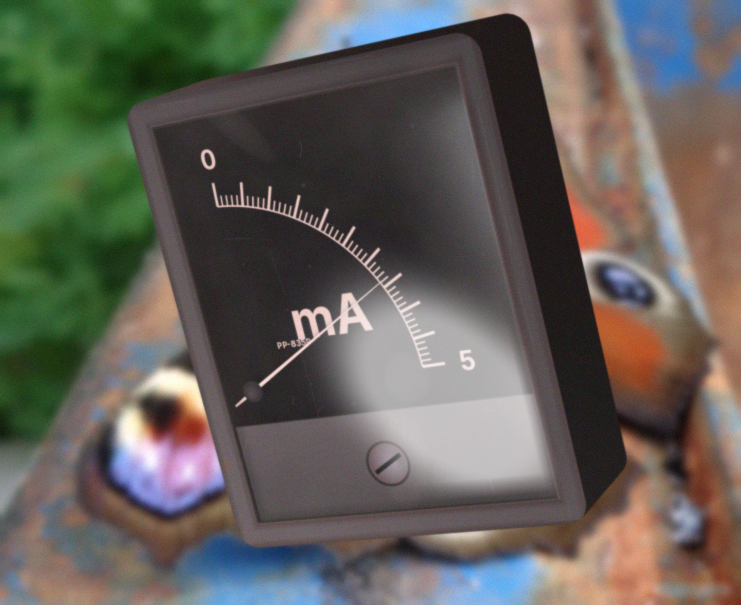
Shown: value=3.4 unit=mA
